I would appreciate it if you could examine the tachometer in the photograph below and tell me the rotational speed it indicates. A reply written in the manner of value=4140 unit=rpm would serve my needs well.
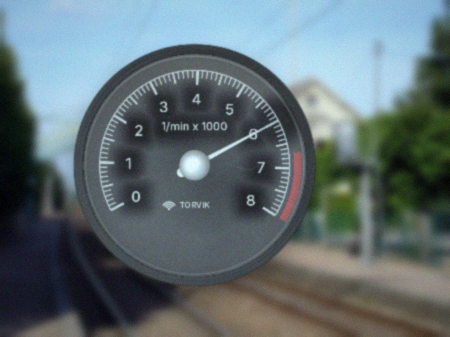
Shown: value=6000 unit=rpm
